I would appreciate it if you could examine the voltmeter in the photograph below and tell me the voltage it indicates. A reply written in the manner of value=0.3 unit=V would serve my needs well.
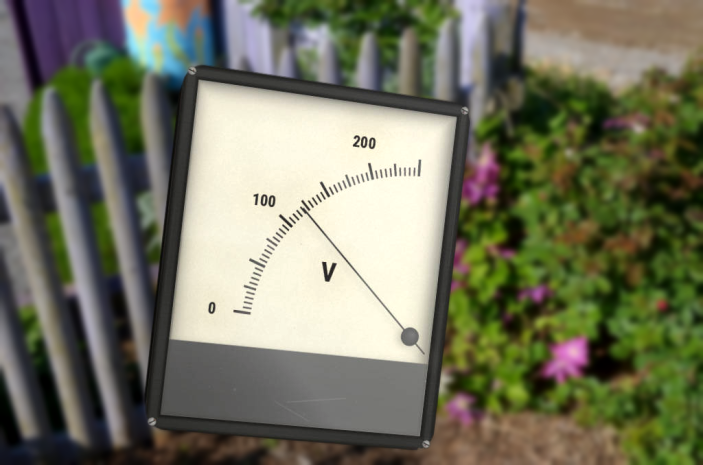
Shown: value=120 unit=V
